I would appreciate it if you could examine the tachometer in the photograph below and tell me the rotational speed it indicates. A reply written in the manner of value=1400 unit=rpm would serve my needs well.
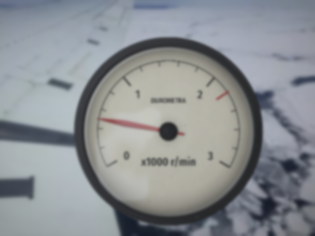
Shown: value=500 unit=rpm
